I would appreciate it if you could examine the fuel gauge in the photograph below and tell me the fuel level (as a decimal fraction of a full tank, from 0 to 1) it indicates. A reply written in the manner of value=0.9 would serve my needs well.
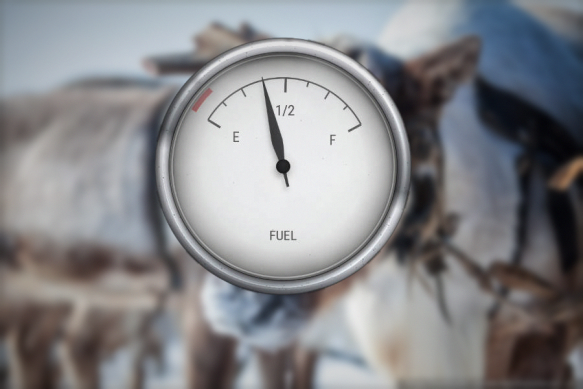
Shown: value=0.375
